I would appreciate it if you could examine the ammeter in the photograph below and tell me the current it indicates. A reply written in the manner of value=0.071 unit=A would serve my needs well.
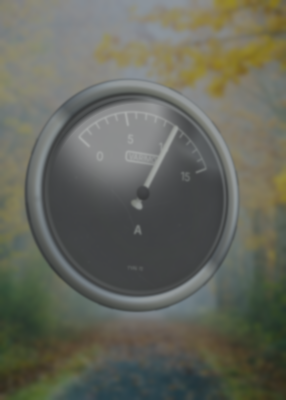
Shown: value=10 unit=A
